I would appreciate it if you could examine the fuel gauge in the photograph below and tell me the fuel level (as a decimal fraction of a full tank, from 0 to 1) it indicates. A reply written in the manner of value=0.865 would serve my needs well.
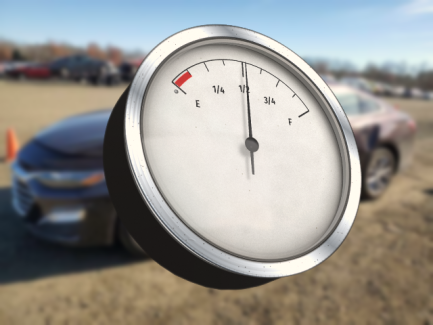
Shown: value=0.5
